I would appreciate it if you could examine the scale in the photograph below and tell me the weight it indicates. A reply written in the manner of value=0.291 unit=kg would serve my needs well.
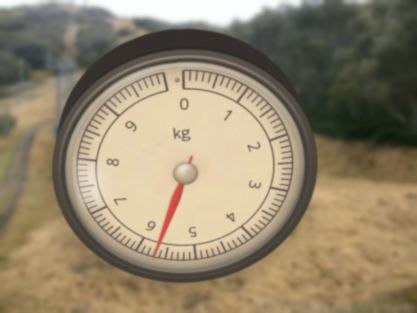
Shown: value=5.7 unit=kg
